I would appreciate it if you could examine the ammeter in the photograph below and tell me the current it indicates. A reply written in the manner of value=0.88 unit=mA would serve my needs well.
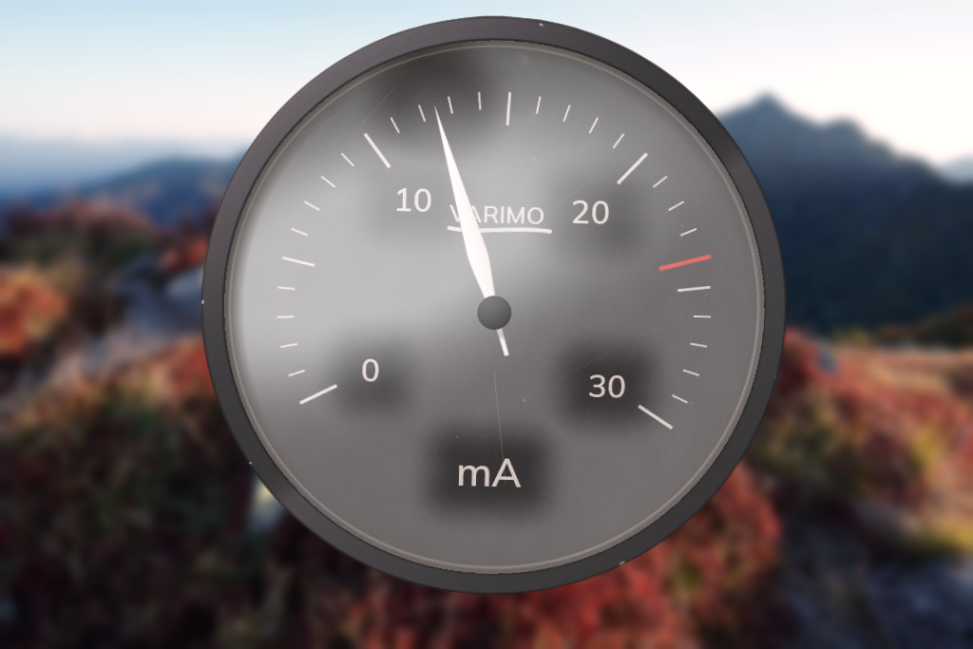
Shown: value=12.5 unit=mA
